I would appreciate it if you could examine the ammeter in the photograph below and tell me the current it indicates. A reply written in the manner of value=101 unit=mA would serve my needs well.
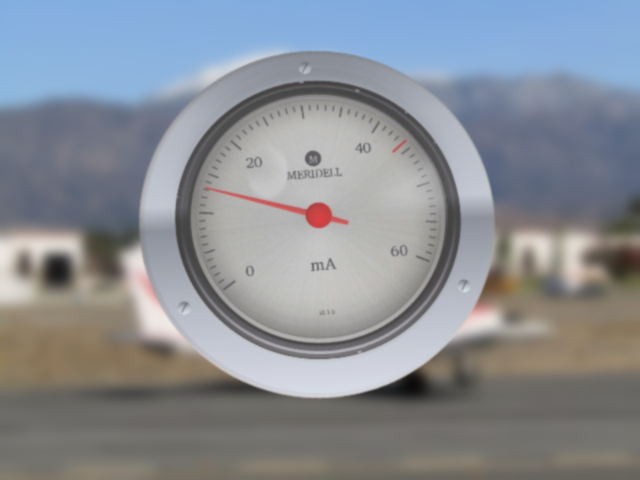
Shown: value=13 unit=mA
